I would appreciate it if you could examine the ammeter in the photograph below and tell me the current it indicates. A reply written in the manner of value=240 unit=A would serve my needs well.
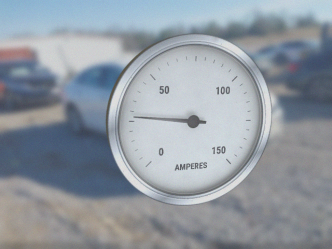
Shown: value=27.5 unit=A
